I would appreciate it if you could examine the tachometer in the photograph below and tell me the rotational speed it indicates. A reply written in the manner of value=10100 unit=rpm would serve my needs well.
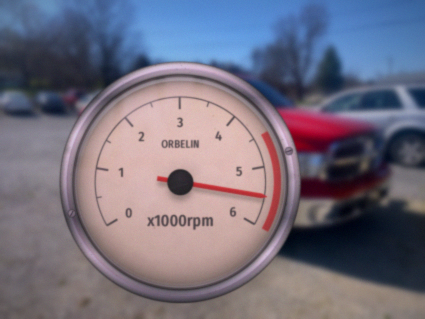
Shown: value=5500 unit=rpm
